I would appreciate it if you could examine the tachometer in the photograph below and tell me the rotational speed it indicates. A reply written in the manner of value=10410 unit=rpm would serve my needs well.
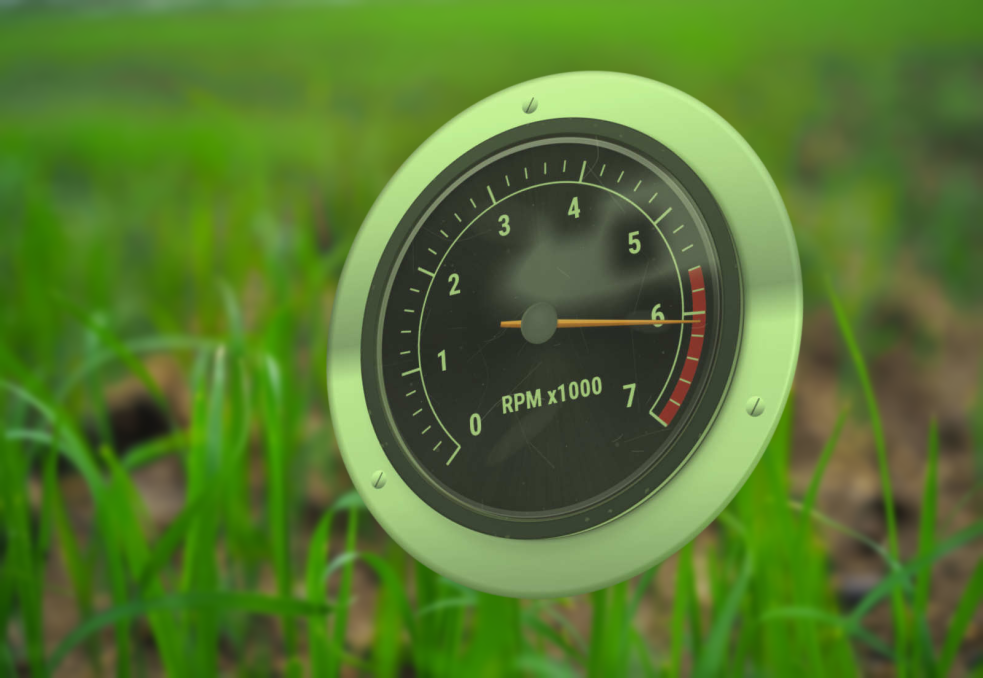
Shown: value=6100 unit=rpm
